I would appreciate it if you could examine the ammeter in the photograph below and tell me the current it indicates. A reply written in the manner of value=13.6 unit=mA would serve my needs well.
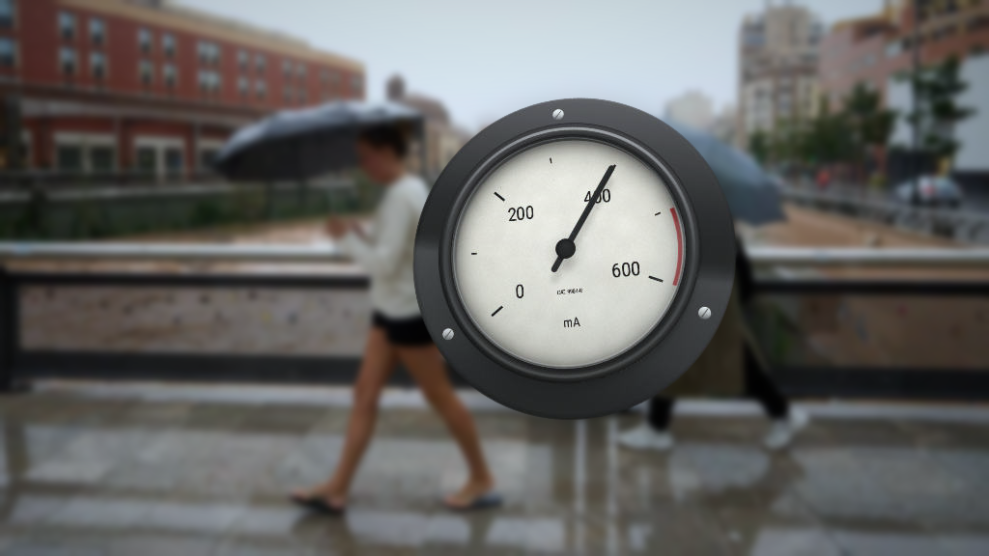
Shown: value=400 unit=mA
